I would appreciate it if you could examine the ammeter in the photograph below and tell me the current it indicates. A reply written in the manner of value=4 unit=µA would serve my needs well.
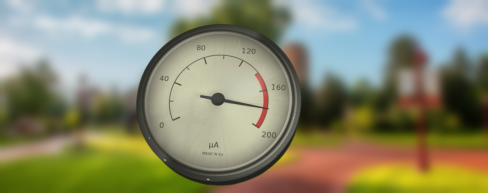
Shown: value=180 unit=µA
